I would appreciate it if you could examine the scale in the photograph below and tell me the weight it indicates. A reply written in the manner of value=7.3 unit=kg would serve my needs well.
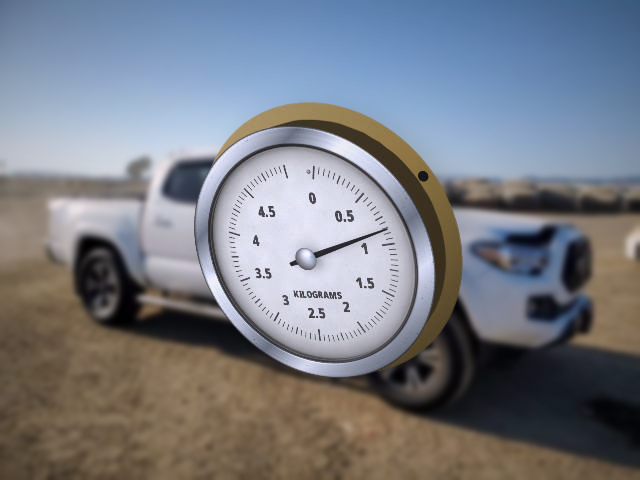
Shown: value=0.85 unit=kg
